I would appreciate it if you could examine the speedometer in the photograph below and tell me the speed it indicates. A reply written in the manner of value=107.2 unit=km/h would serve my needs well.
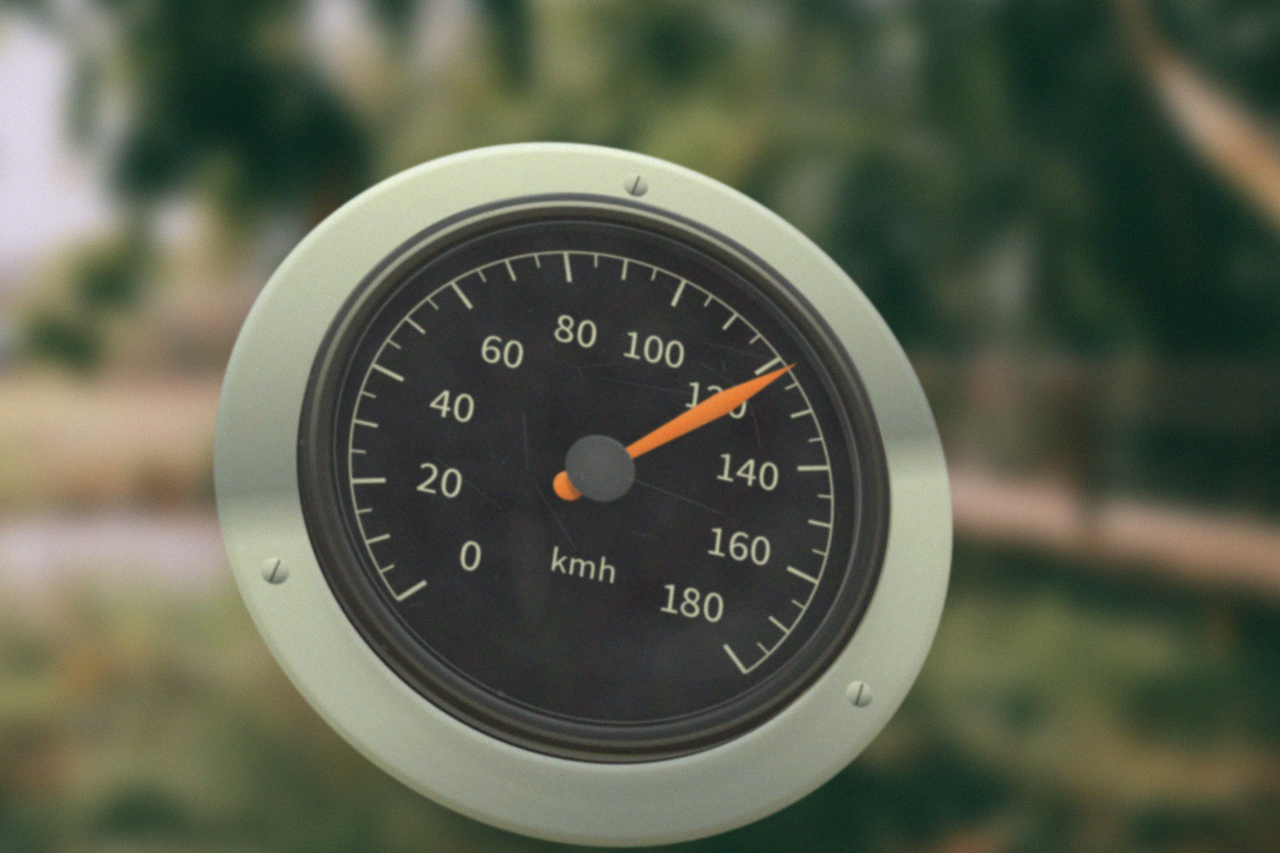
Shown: value=122.5 unit=km/h
